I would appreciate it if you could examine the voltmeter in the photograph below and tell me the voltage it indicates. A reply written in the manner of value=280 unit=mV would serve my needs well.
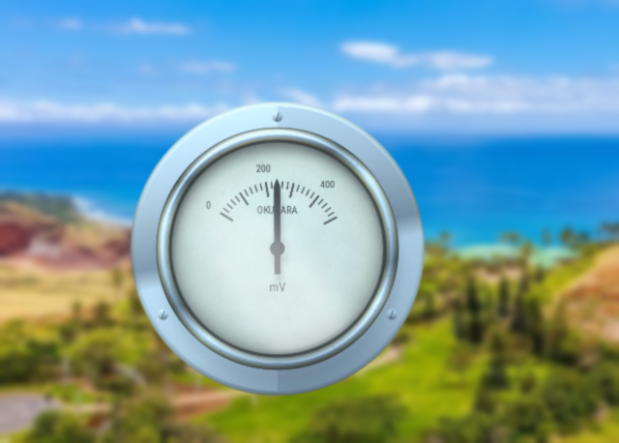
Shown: value=240 unit=mV
